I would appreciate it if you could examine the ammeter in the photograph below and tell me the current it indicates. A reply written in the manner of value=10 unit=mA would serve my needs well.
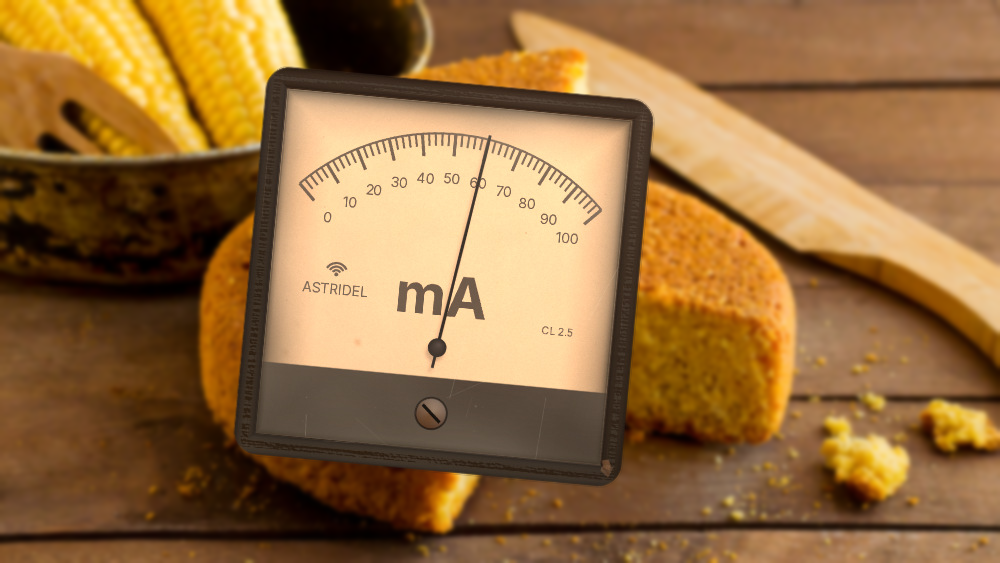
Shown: value=60 unit=mA
